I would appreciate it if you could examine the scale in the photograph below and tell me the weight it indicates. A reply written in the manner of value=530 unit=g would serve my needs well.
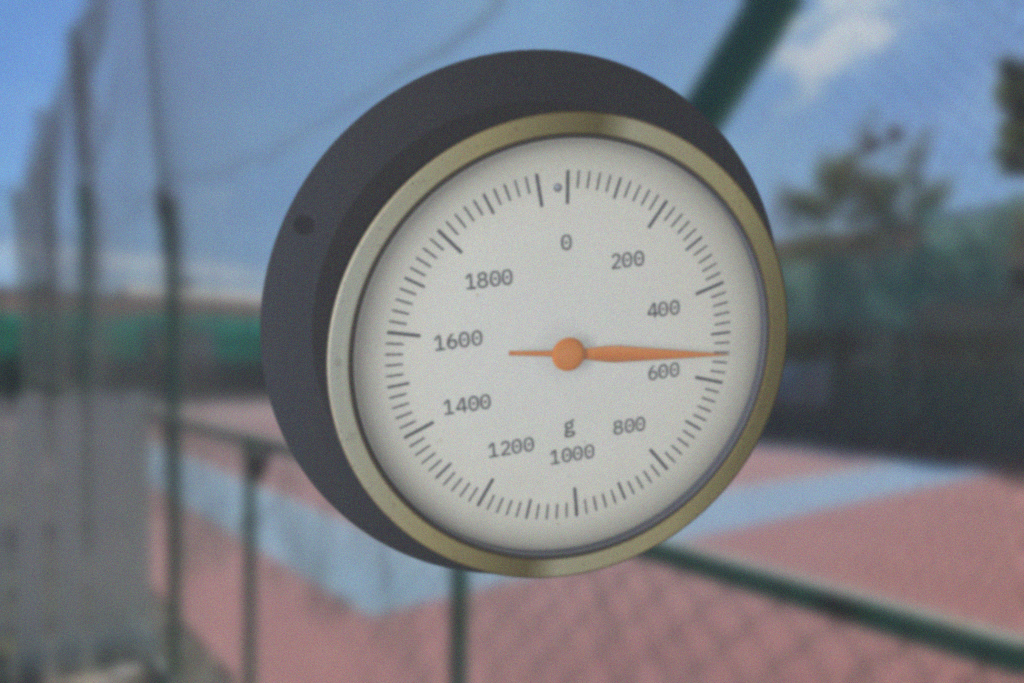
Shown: value=540 unit=g
